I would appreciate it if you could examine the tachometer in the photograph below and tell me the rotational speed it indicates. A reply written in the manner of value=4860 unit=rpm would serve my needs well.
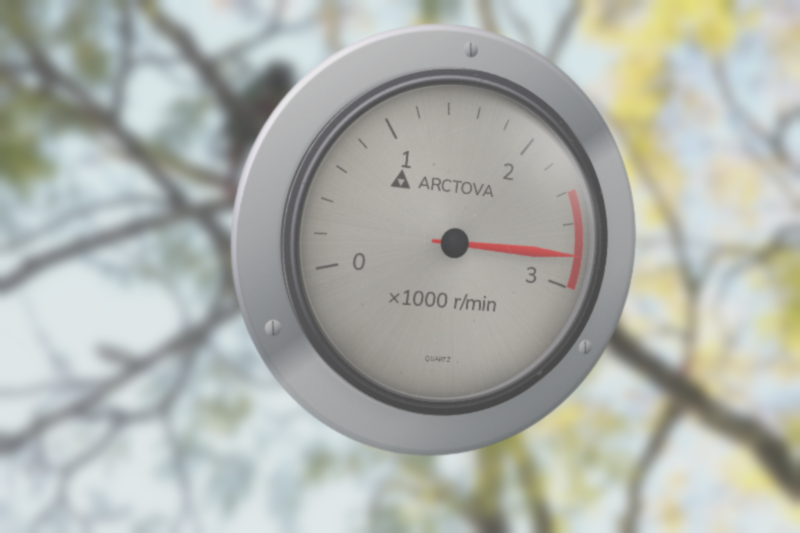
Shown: value=2800 unit=rpm
